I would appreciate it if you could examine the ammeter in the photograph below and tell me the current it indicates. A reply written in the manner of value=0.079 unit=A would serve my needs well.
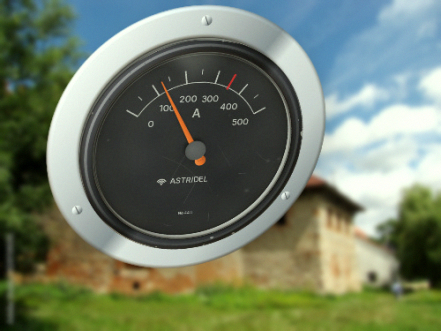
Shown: value=125 unit=A
